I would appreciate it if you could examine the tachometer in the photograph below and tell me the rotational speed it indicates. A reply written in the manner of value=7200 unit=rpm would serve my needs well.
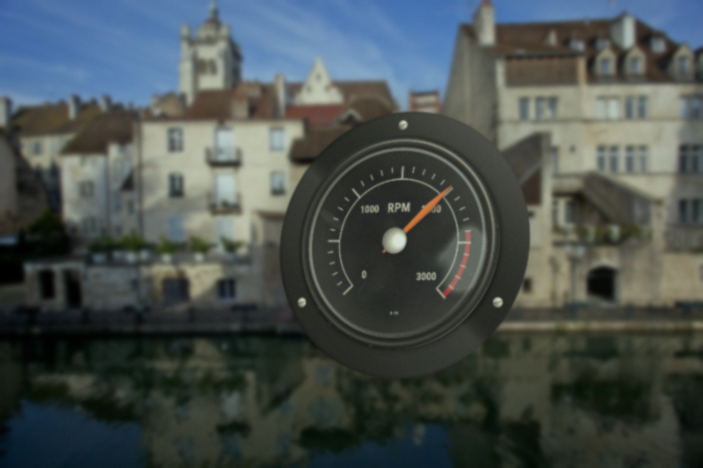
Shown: value=2000 unit=rpm
